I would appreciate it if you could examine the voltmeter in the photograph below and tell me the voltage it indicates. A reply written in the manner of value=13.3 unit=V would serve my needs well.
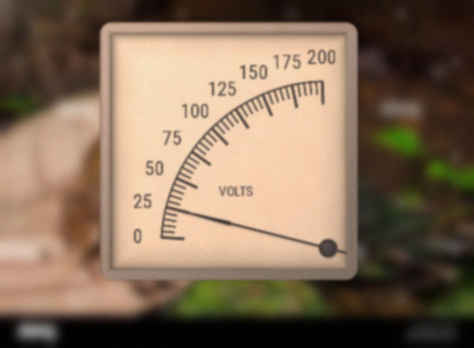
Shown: value=25 unit=V
